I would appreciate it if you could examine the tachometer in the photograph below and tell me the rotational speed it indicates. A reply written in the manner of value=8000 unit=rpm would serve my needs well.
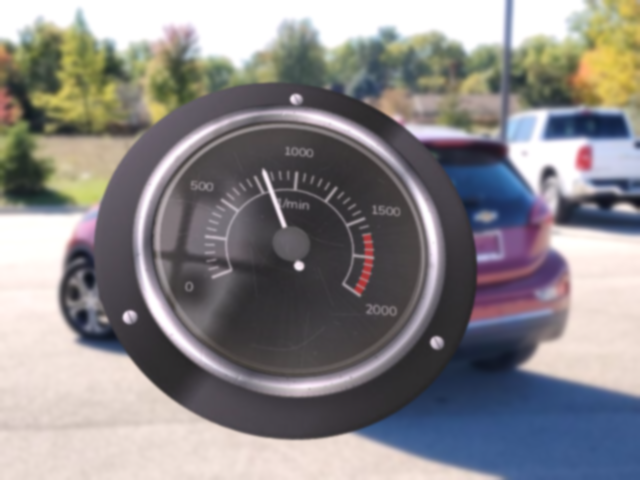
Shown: value=800 unit=rpm
